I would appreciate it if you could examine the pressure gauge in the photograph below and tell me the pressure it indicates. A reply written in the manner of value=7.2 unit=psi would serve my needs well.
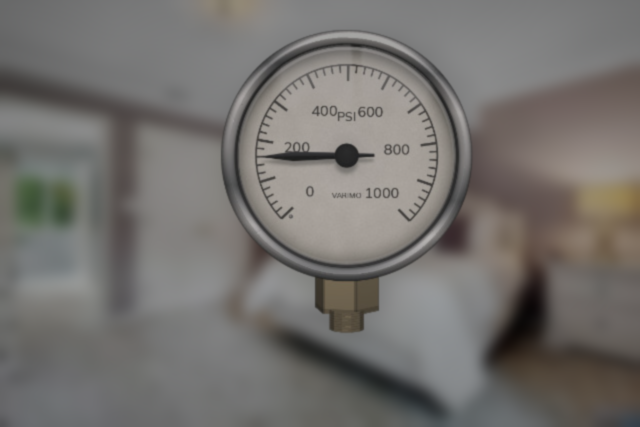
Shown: value=160 unit=psi
